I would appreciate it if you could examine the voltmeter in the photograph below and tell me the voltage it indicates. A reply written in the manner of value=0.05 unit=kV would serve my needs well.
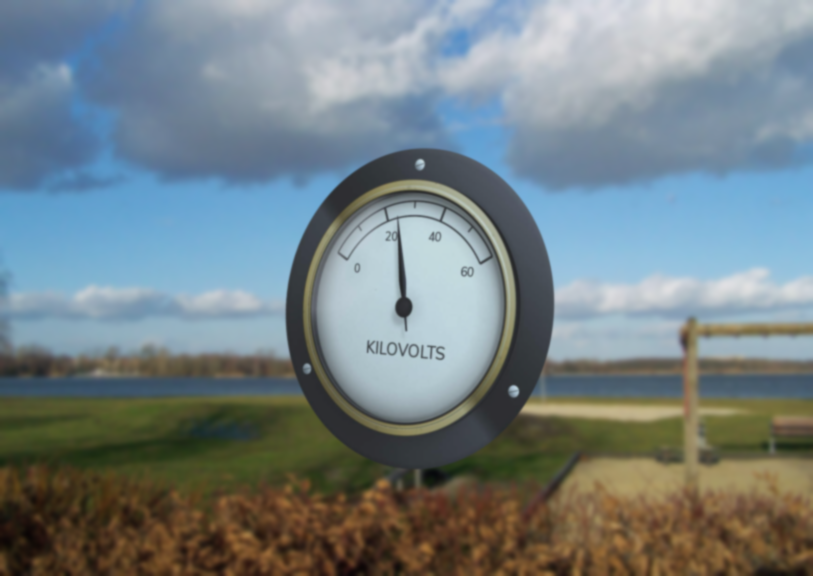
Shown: value=25 unit=kV
